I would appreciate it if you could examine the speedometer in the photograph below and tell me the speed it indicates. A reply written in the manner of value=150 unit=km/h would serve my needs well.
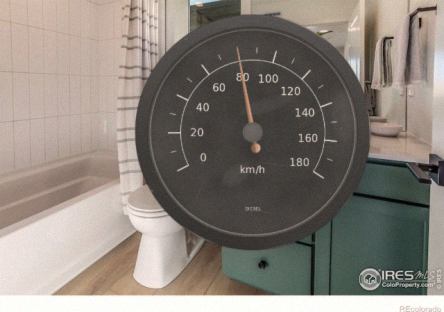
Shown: value=80 unit=km/h
